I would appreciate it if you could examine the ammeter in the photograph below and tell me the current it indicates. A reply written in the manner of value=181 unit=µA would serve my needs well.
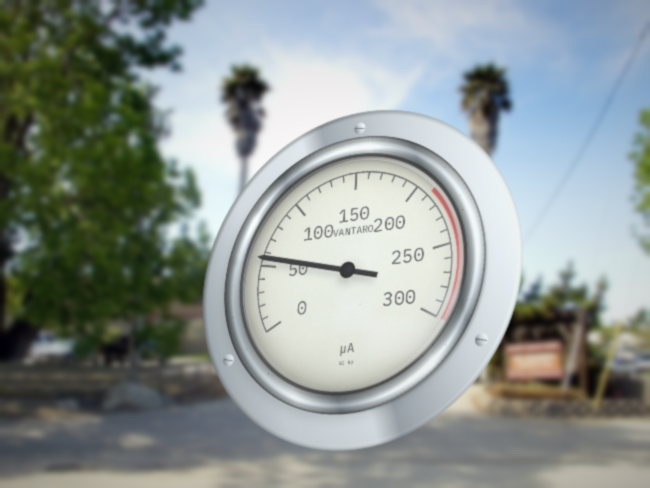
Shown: value=55 unit=µA
